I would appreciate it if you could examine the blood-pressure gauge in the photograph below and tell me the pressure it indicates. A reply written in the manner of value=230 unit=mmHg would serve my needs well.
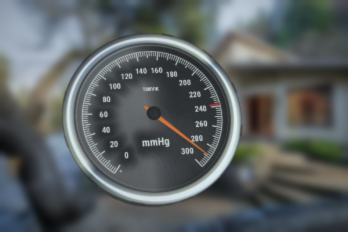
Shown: value=290 unit=mmHg
